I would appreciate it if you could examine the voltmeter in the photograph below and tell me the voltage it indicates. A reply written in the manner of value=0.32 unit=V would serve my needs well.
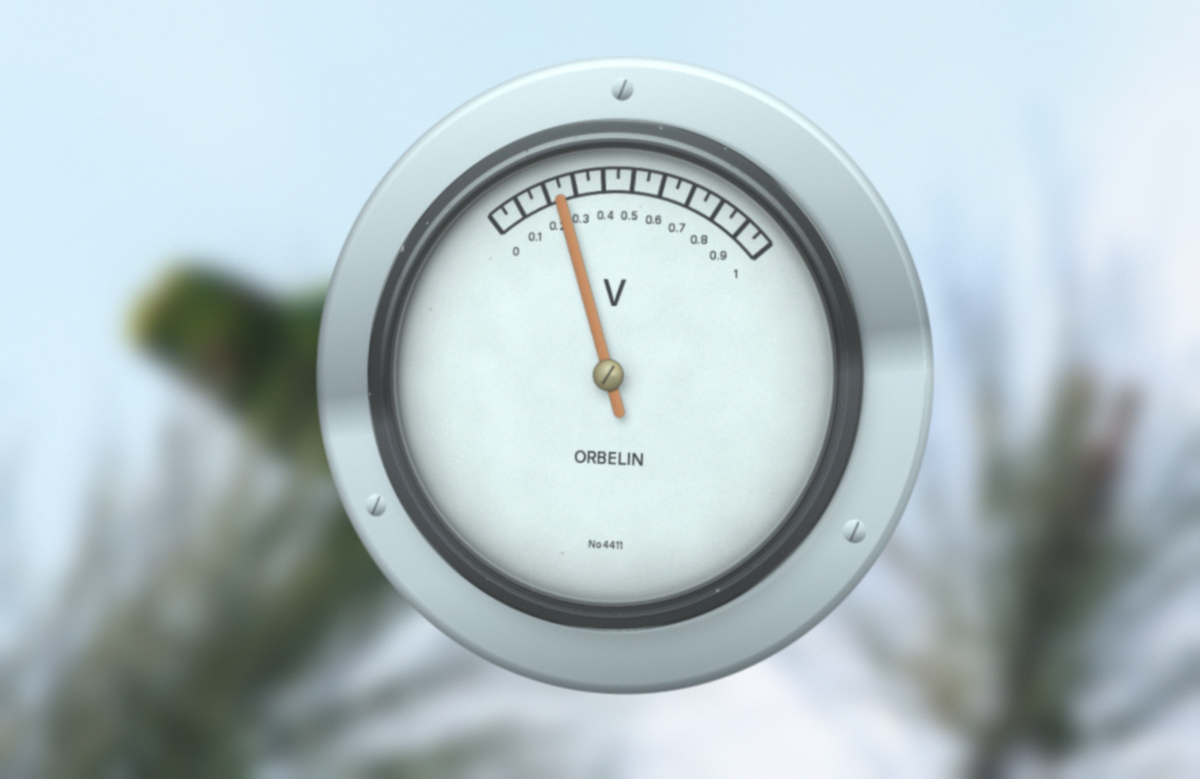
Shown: value=0.25 unit=V
